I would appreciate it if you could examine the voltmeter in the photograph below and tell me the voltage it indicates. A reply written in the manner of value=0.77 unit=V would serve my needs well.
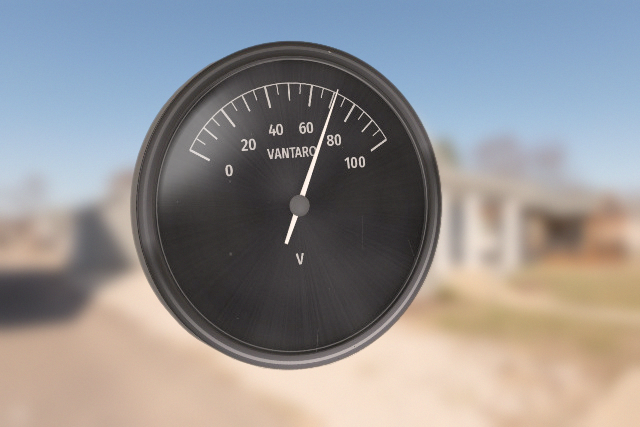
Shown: value=70 unit=V
